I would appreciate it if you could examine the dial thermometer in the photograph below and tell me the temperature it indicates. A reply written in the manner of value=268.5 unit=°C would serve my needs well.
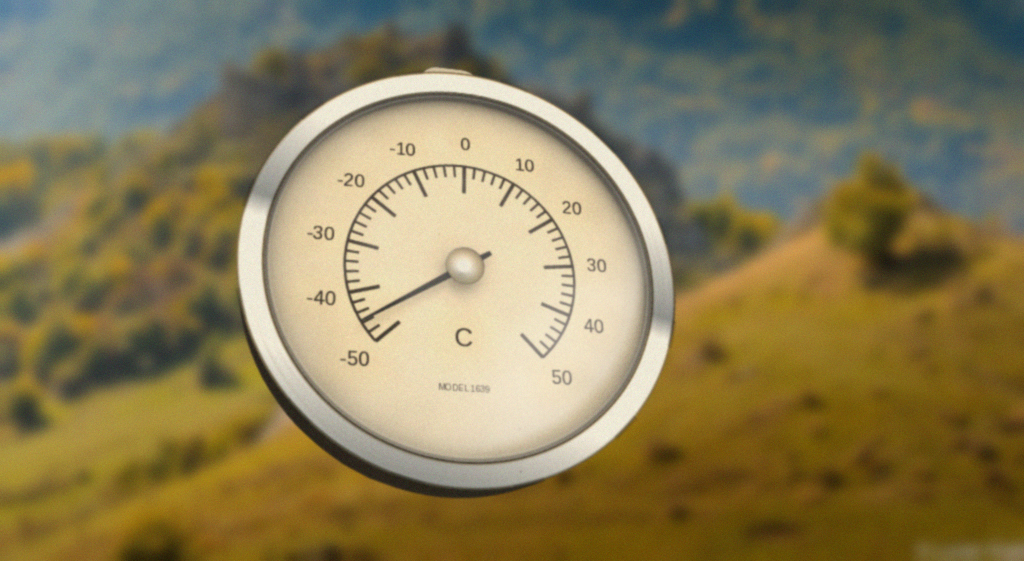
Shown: value=-46 unit=°C
